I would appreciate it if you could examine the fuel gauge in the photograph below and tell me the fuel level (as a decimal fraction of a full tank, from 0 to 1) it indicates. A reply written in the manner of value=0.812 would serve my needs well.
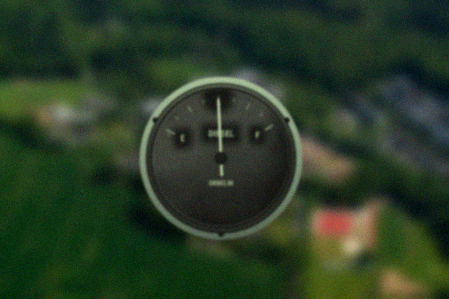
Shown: value=0.5
